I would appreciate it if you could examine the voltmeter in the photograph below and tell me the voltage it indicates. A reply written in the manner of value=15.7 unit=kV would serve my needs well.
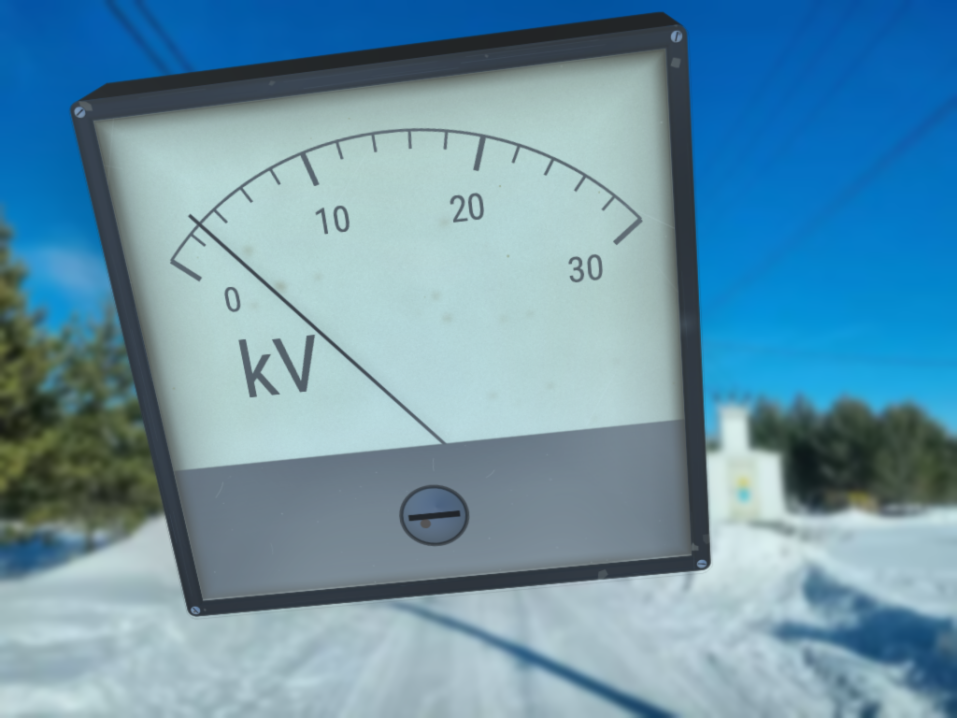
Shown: value=3 unit=kV
